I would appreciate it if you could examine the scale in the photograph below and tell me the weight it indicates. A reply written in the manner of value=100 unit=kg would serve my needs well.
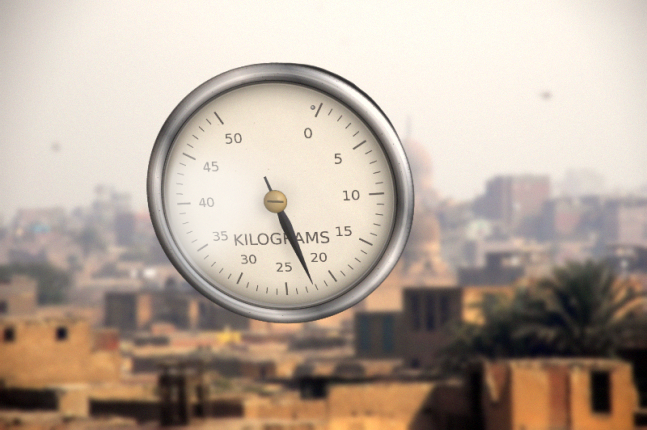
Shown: value=22 unit=kg
